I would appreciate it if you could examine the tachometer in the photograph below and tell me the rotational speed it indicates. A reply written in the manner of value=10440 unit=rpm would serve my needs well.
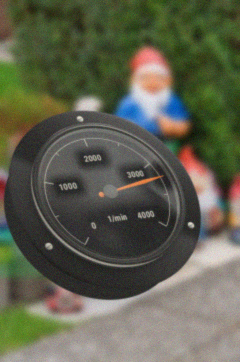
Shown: value=3250 unit=rpm
